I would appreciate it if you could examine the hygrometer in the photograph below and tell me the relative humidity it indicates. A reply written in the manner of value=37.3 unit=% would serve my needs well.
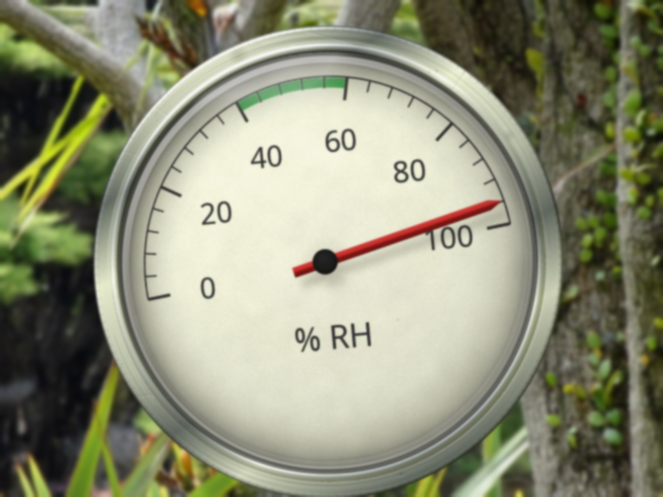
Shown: value=96 unit=%
